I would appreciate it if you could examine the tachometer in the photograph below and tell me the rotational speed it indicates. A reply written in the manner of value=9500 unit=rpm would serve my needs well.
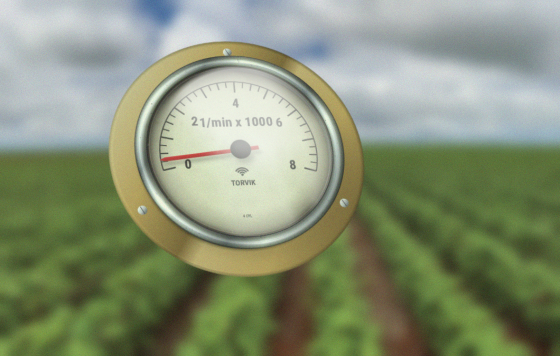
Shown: value=250 unit=rpm
